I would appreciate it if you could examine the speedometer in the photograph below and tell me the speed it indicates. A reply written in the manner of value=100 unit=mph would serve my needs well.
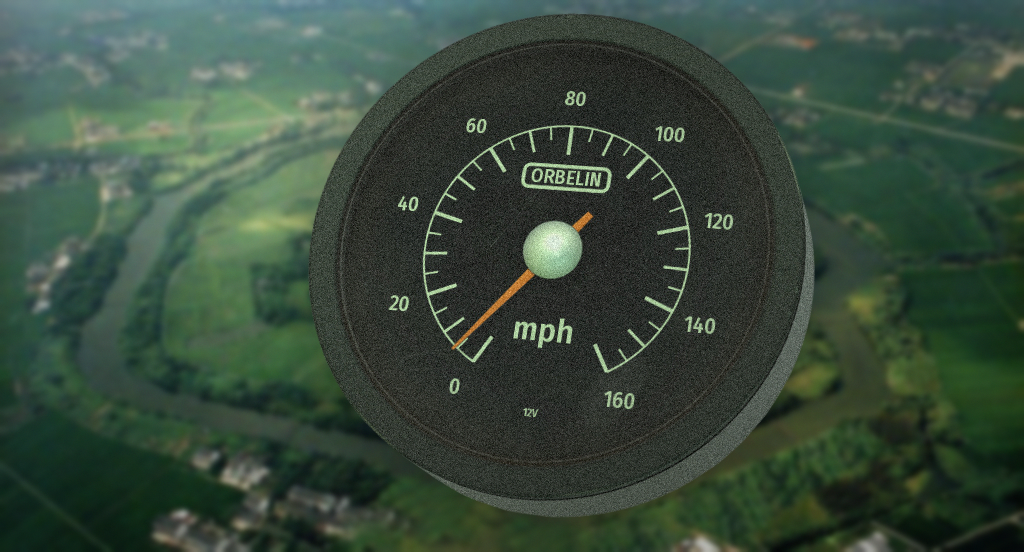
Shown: value=5 unit=mph
